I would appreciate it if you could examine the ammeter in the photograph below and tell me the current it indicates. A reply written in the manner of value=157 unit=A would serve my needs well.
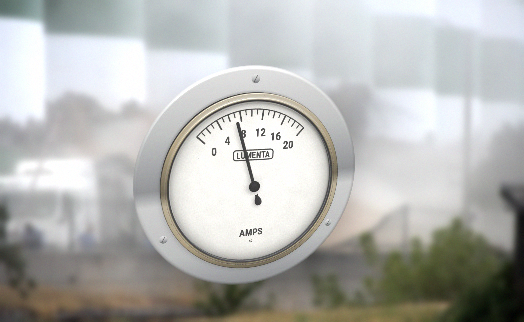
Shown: value=7 unit=A
